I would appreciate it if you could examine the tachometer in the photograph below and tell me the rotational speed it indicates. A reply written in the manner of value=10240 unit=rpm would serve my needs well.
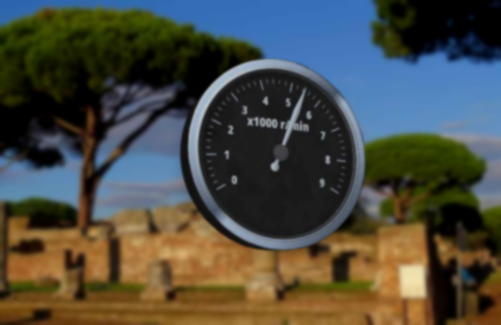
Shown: value=5400 unit=rpm
